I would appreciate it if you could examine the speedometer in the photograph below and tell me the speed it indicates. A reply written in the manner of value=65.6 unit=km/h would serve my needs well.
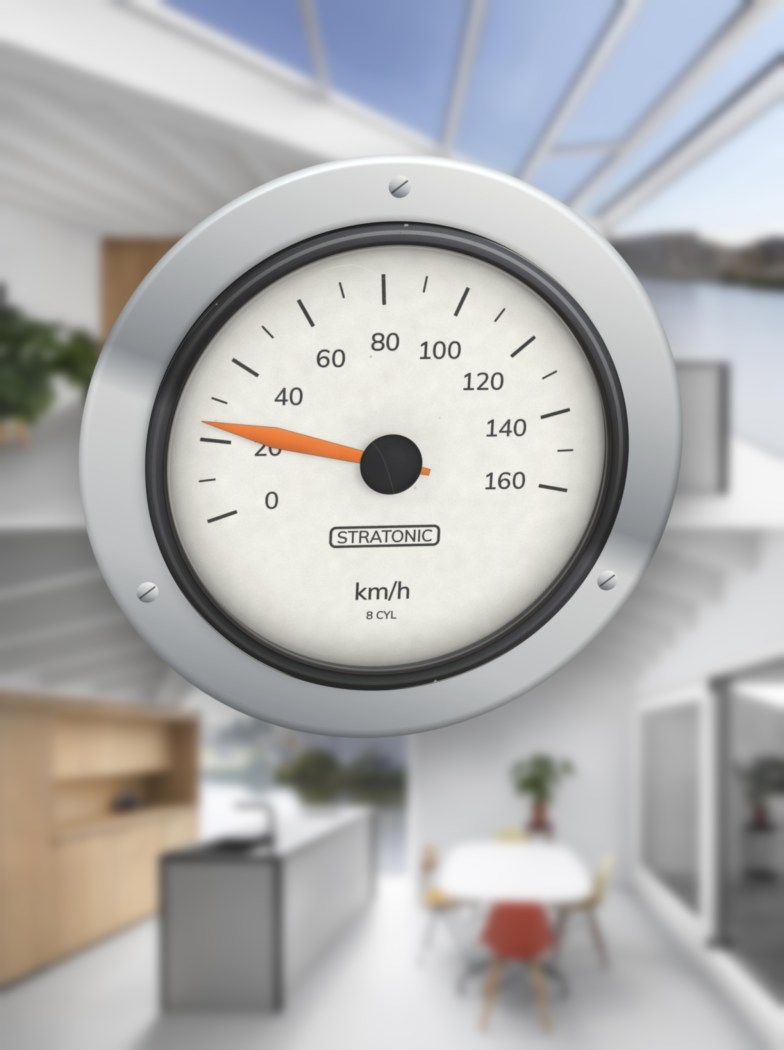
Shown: value=25 unit=km/h
